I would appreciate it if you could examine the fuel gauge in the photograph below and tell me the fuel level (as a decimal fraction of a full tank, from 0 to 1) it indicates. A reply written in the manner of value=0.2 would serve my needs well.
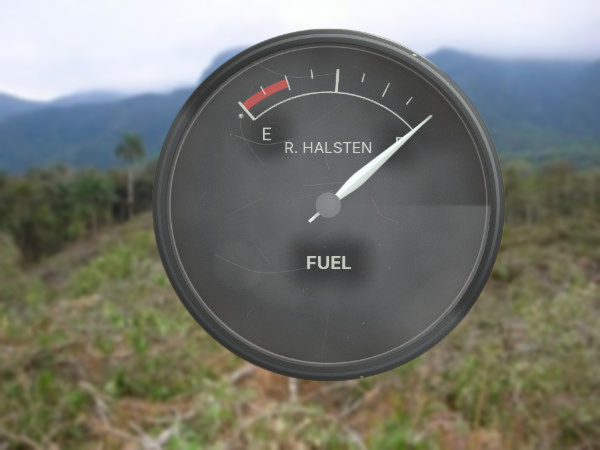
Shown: value=1
